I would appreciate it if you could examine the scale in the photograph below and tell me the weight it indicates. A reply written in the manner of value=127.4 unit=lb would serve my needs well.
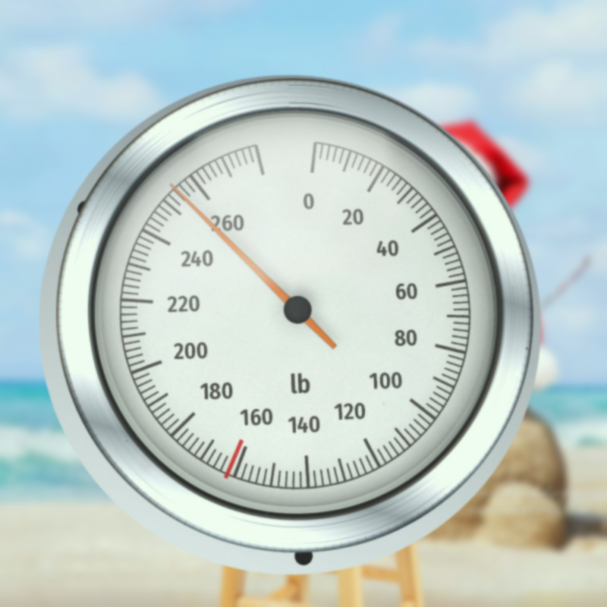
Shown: value=254 unit=lb
